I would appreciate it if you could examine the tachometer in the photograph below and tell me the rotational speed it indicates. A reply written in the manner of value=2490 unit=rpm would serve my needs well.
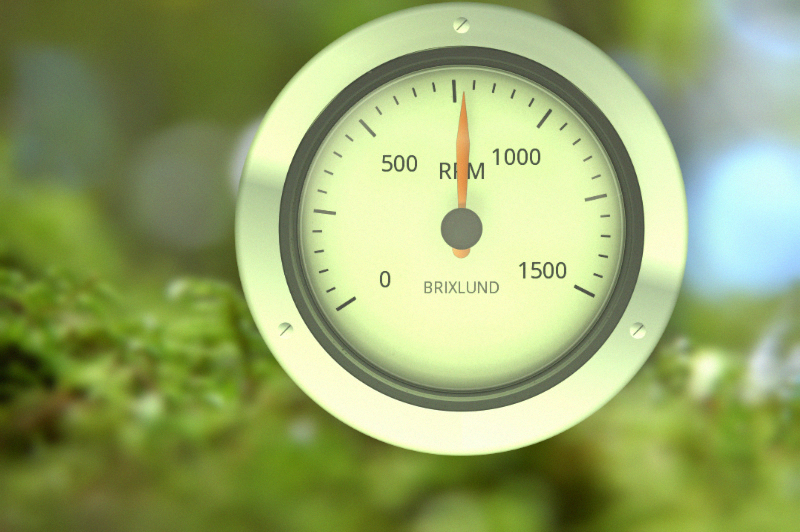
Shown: value=775 unit=rpm
